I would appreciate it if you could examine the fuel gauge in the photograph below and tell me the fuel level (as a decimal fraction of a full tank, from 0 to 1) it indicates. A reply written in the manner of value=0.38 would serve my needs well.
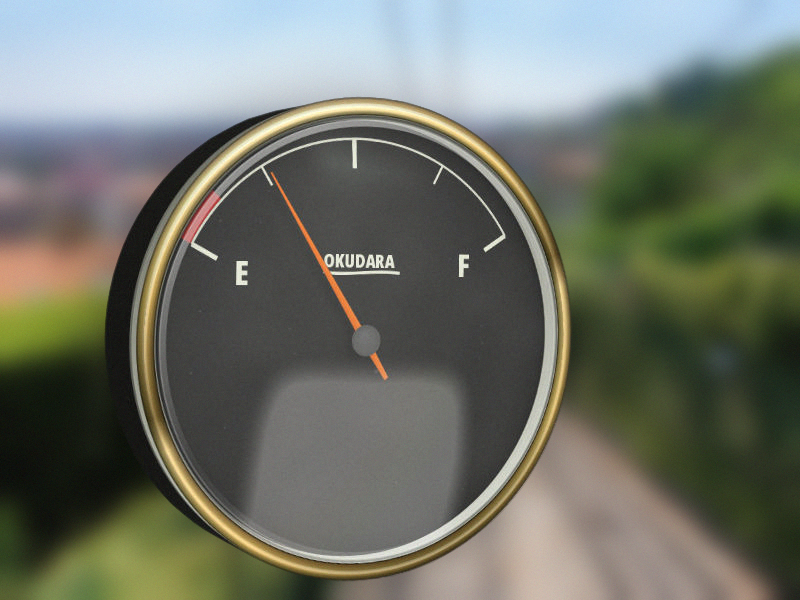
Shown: value=0.25
